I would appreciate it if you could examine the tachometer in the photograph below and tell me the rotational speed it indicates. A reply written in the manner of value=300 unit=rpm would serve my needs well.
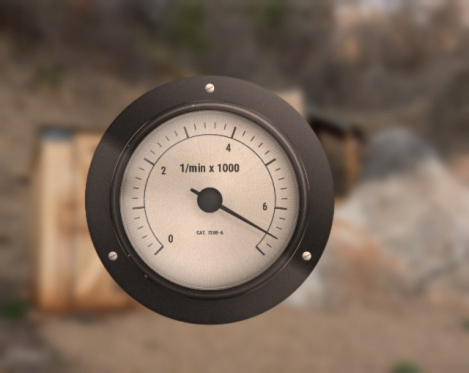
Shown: value=6600 unit=rpm
